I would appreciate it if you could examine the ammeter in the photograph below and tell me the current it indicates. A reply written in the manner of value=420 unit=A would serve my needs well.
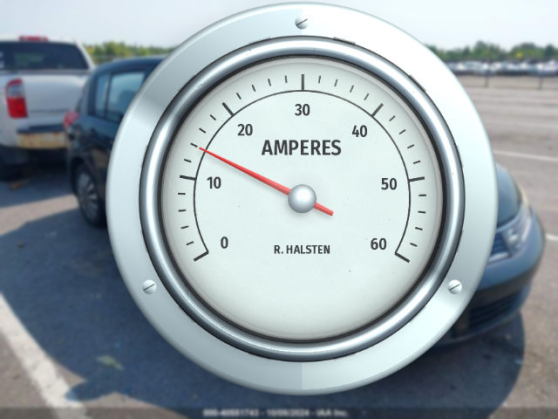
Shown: value=14 unit=A
